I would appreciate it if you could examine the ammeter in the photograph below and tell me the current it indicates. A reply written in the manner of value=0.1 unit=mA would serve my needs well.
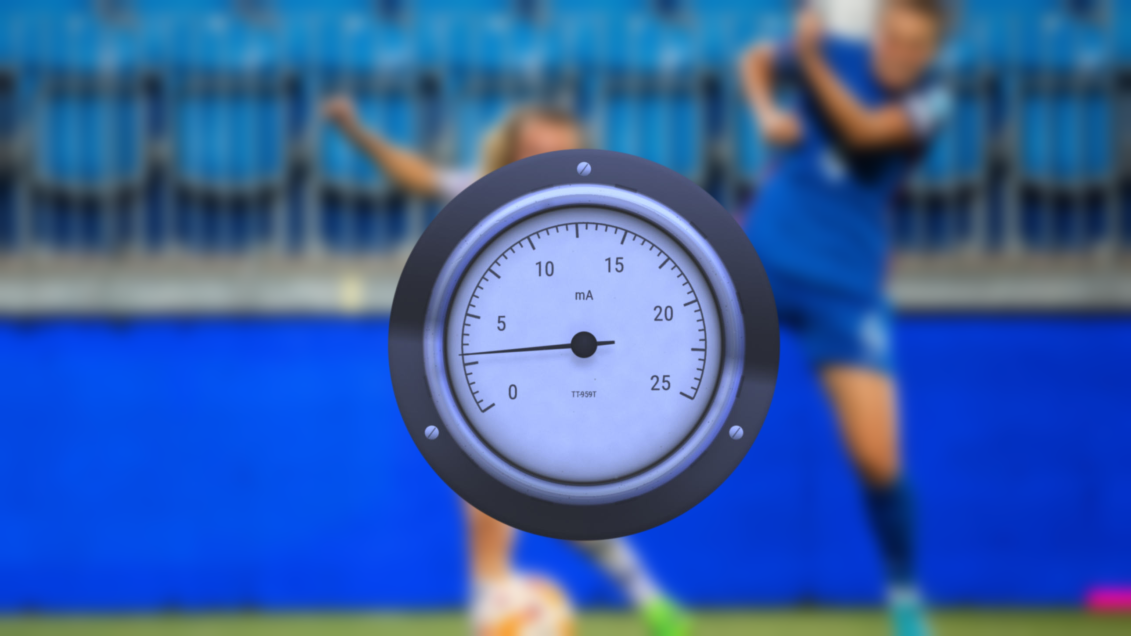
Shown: value=3 unit=mA
